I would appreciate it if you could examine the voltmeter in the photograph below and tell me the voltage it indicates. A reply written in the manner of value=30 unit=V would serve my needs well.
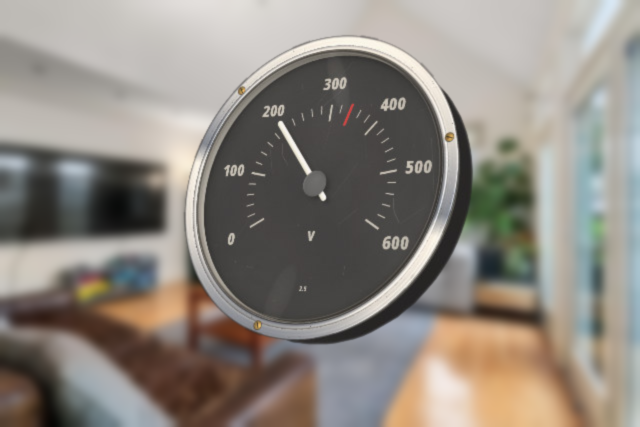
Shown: value=200 unit=V
